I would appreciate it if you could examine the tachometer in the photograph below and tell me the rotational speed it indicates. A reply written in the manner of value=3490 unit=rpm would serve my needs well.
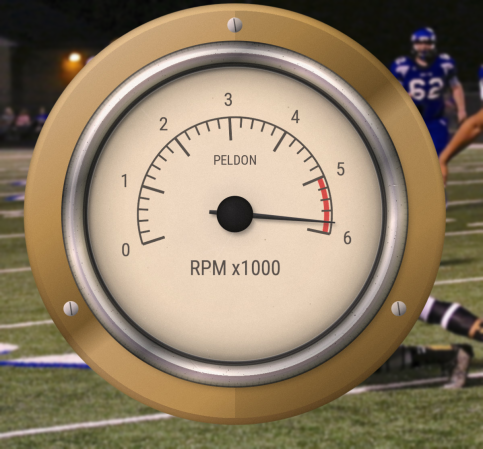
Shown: value=5800 unit=rpm
